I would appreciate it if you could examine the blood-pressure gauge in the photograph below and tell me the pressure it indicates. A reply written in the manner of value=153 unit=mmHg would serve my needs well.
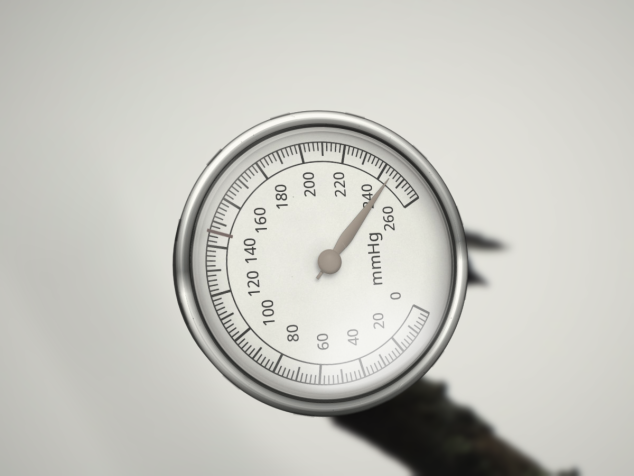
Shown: value=244 unit=mmHg
